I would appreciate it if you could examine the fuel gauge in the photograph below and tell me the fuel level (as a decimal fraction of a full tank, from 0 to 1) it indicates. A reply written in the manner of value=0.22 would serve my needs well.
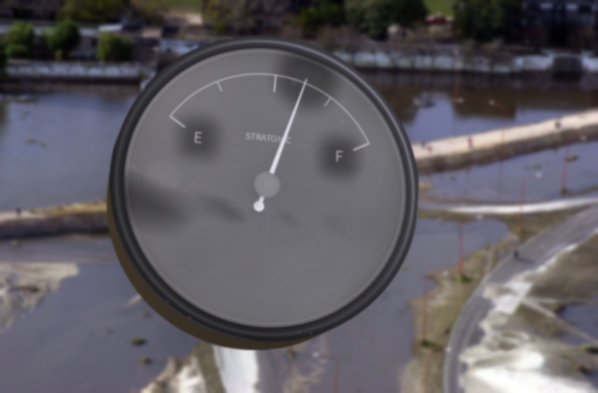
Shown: value=0.625
